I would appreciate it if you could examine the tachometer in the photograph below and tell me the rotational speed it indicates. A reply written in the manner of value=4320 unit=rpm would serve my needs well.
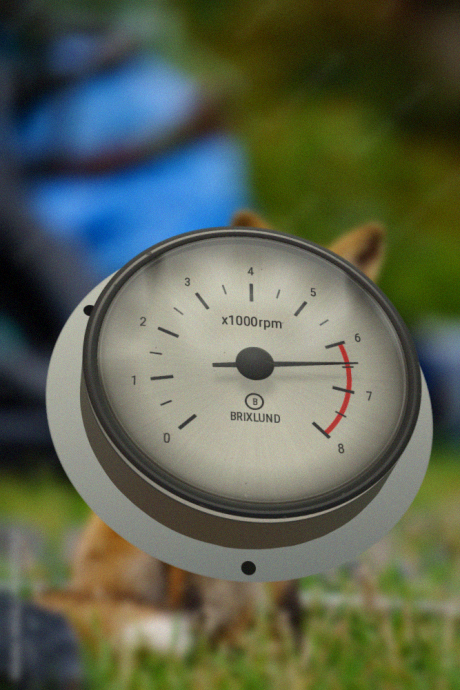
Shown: value=6500 unit=rpm
